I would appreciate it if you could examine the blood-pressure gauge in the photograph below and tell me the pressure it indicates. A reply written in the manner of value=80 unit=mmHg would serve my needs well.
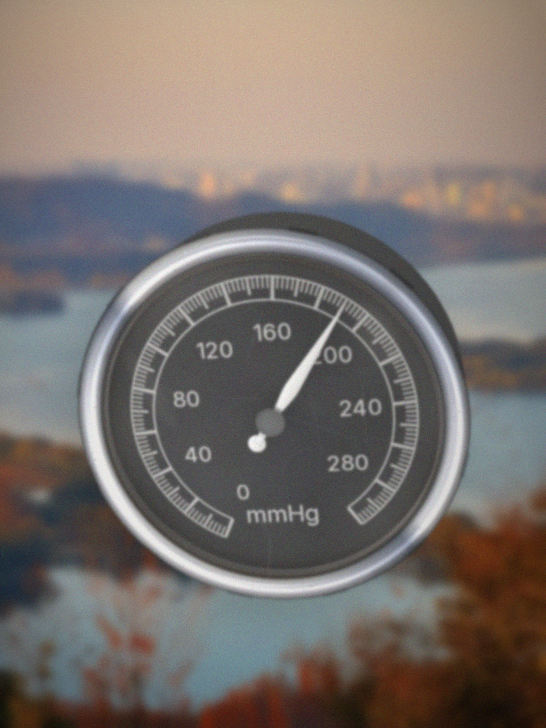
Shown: value=190 unit=mmHg
